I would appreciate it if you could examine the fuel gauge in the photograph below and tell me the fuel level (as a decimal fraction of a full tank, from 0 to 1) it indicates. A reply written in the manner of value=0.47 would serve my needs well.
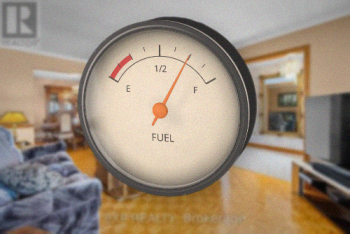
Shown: value=0.75
